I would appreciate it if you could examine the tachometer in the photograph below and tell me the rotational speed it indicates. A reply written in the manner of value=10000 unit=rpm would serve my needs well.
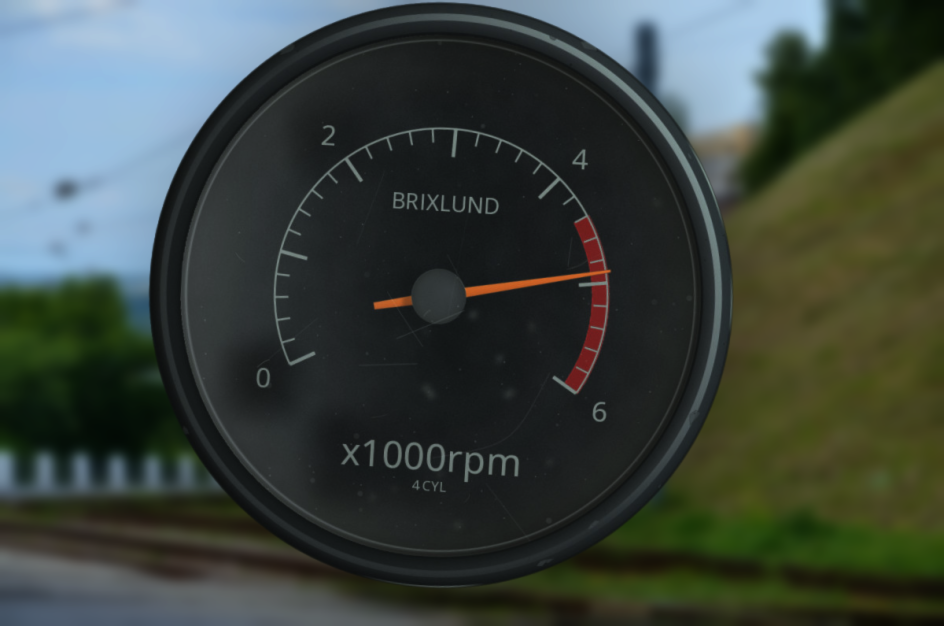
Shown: value=4900 unit=rpm
